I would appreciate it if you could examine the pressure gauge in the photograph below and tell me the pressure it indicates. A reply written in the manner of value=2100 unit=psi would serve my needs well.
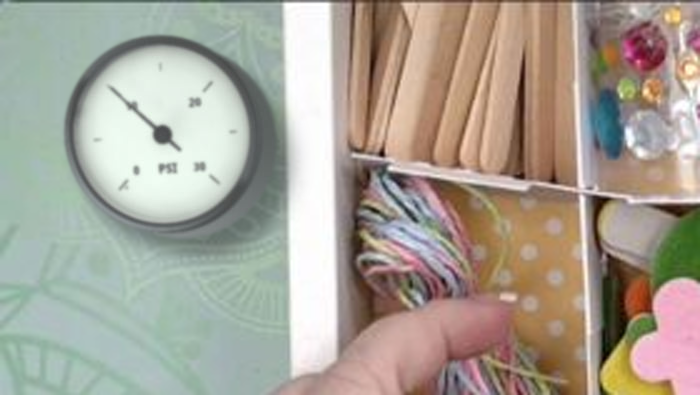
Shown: value=10 unit=psi
